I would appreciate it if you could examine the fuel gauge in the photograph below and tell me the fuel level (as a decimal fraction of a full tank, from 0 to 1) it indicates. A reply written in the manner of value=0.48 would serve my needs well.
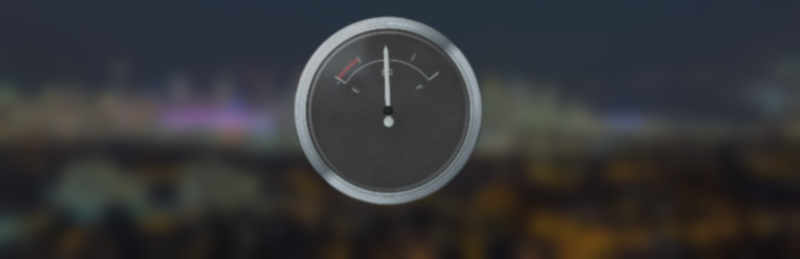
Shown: value=0.5
